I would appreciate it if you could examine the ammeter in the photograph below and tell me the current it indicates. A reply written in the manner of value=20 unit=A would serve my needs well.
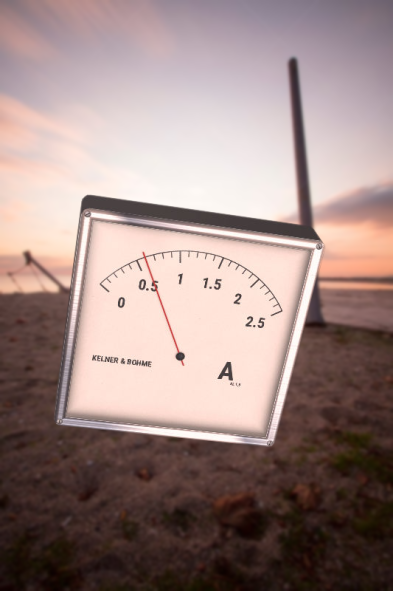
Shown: value=0.6 unit=A
